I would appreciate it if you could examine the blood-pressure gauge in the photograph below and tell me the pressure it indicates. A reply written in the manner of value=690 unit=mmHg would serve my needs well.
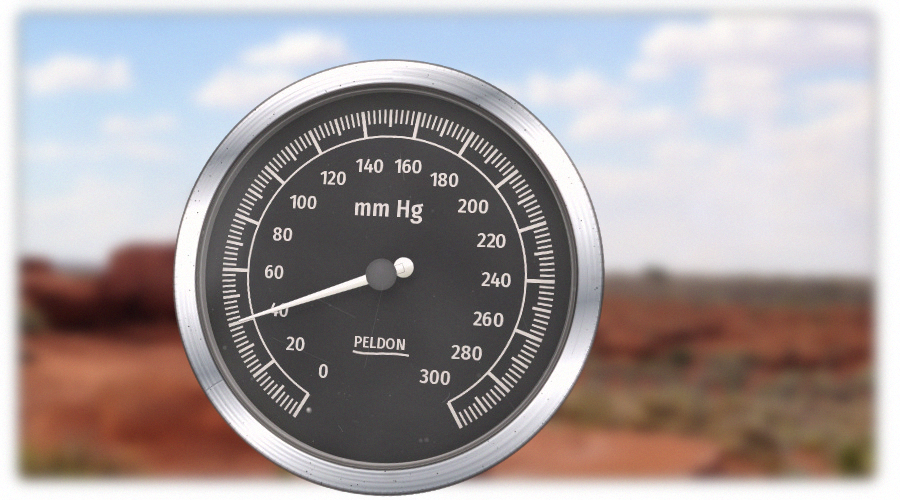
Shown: value=40 unit=mmHg
